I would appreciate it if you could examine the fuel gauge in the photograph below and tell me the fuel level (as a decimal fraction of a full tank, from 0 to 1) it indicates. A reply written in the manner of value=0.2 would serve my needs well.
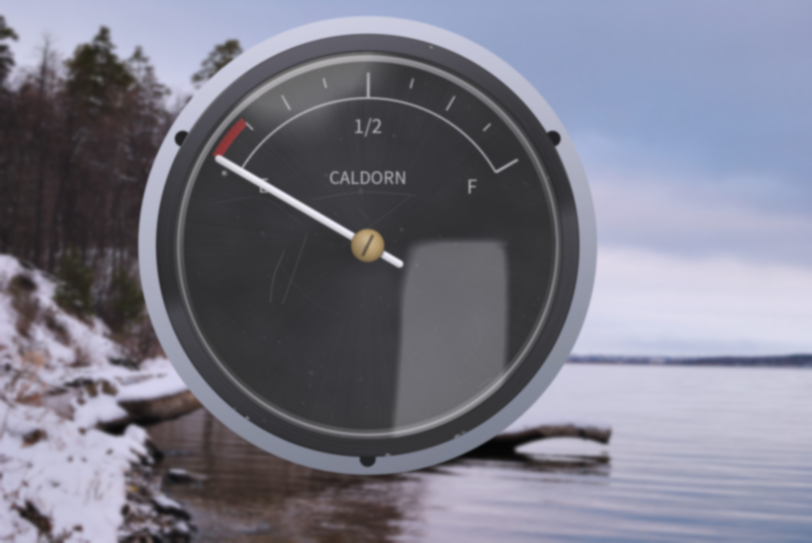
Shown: value=0
